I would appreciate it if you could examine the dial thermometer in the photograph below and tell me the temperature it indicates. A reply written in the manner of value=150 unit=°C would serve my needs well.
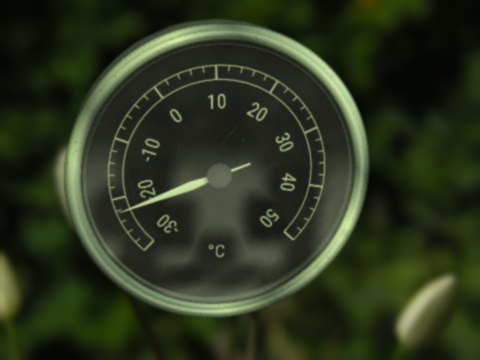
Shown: value=-22 unit=°C
